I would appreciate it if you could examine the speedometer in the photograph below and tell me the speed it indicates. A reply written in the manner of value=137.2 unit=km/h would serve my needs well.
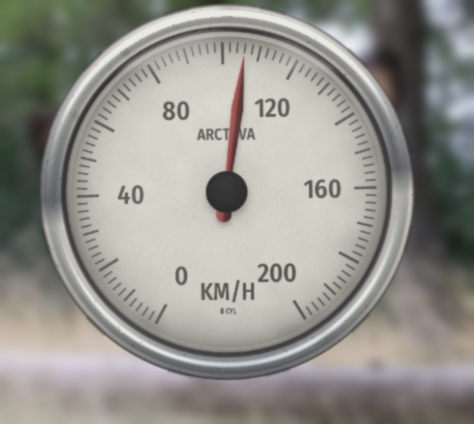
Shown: value=106 unit=km/h
